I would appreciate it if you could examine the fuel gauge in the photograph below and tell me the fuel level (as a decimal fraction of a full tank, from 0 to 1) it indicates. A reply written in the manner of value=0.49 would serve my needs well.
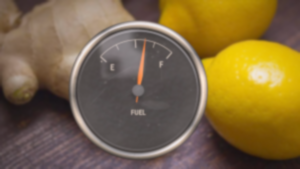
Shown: value=0.625
